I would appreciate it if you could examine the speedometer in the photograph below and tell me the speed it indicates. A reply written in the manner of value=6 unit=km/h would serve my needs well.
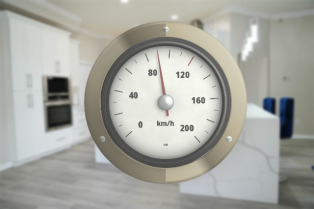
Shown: value=90 unit=km/h
